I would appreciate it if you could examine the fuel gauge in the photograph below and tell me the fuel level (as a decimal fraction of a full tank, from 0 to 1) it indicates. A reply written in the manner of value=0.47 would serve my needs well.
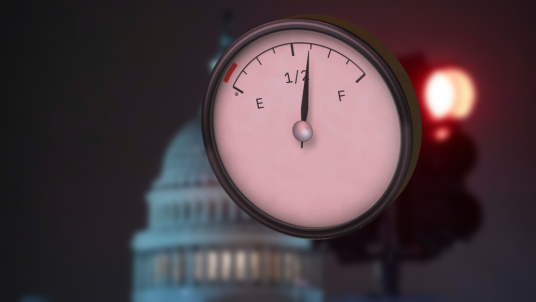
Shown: value=0.625
